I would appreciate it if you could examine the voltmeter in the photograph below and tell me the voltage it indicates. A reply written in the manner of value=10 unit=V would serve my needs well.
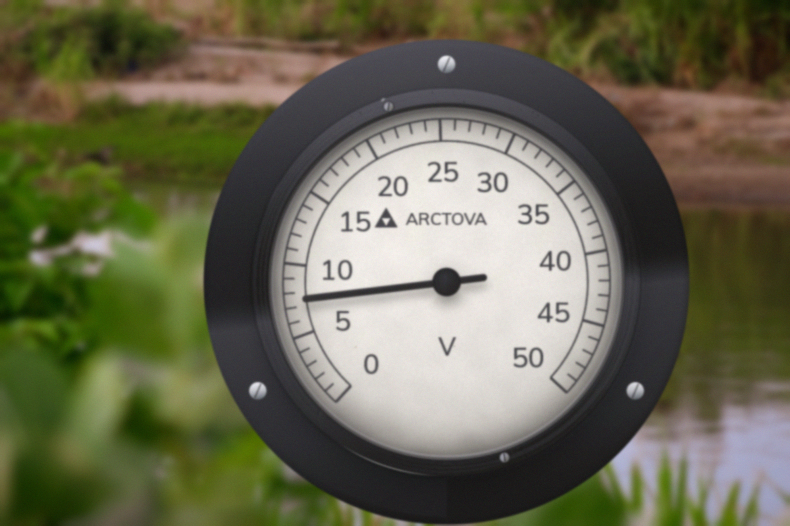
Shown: value=7.5 unit=V
